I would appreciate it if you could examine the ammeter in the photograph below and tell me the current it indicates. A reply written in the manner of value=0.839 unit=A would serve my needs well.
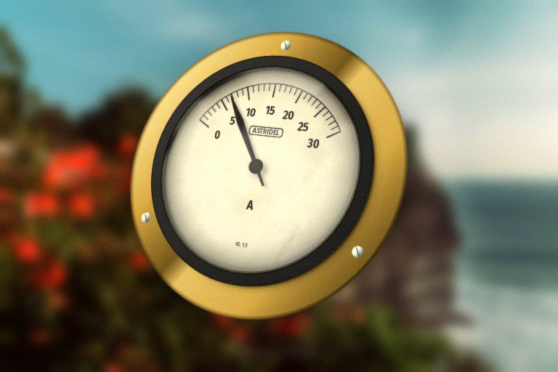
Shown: value=7 unit=A
